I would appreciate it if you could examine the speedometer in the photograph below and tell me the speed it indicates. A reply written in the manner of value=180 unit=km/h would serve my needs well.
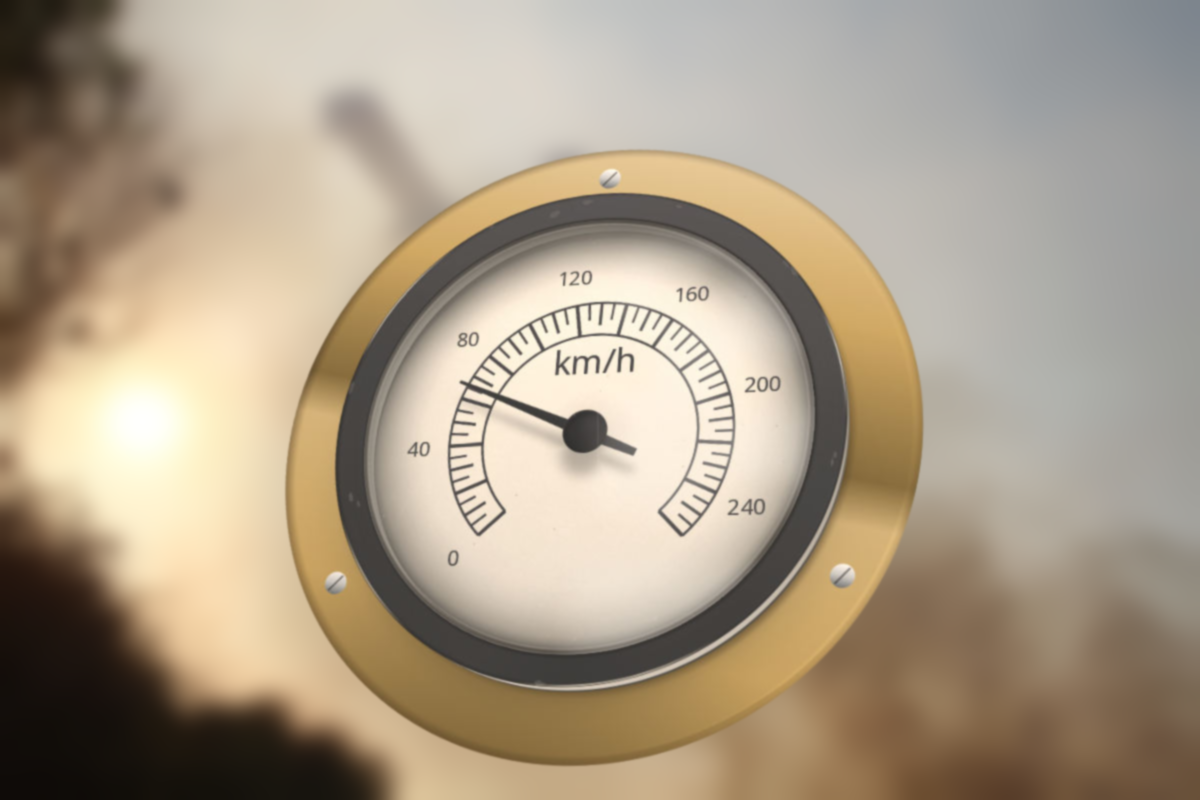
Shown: value=65 unit=km/h
